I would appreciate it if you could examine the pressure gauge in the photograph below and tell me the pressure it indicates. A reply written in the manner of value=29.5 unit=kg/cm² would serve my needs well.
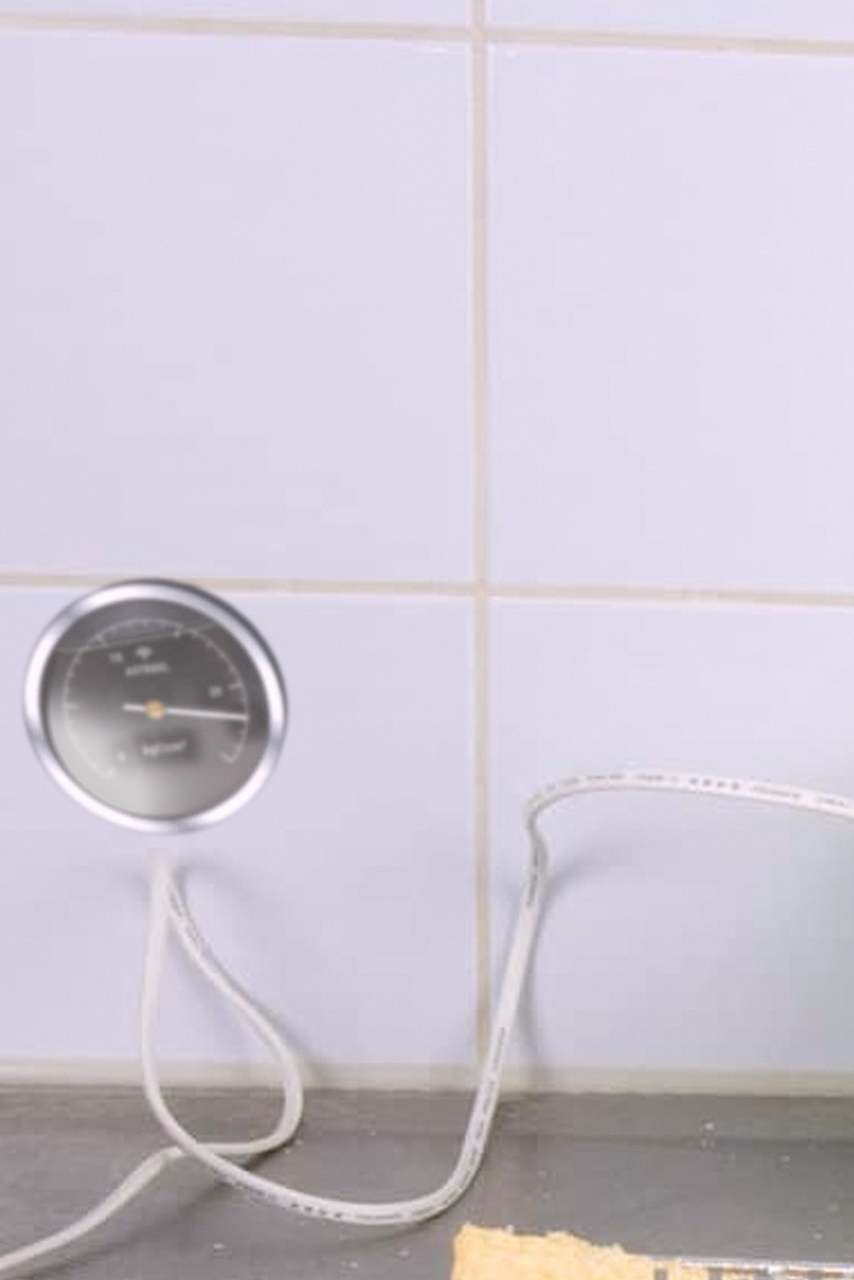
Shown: value=22 unit=kg/cm²
